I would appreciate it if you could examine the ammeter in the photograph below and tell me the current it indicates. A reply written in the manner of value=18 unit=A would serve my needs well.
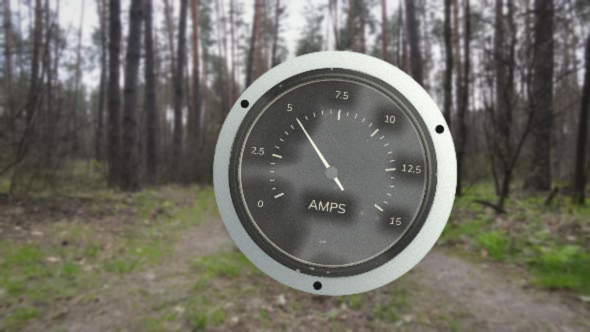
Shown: value=5 unit=A
